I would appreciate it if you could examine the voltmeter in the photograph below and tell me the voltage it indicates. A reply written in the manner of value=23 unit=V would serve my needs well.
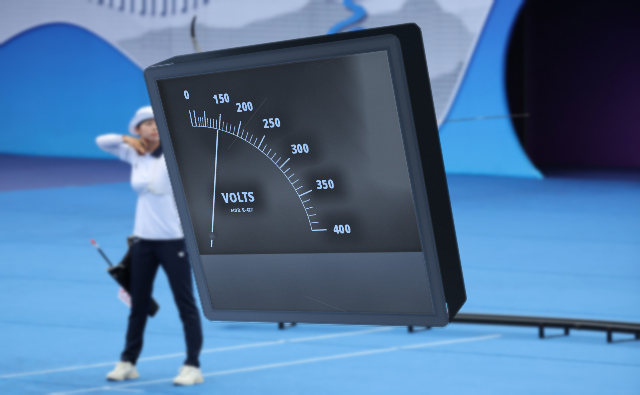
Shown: value=150 unit=V
